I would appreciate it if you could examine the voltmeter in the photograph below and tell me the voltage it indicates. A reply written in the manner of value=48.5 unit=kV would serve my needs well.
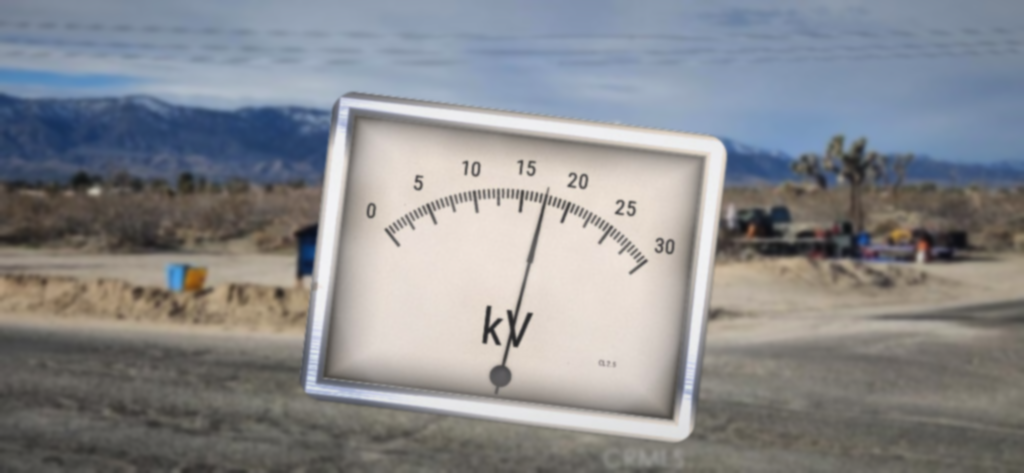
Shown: value=17.5 unit=kV
